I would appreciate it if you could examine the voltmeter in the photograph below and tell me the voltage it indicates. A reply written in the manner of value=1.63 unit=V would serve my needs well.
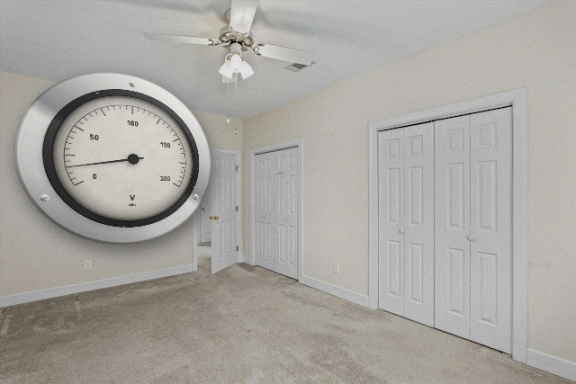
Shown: value=15 unit=V
